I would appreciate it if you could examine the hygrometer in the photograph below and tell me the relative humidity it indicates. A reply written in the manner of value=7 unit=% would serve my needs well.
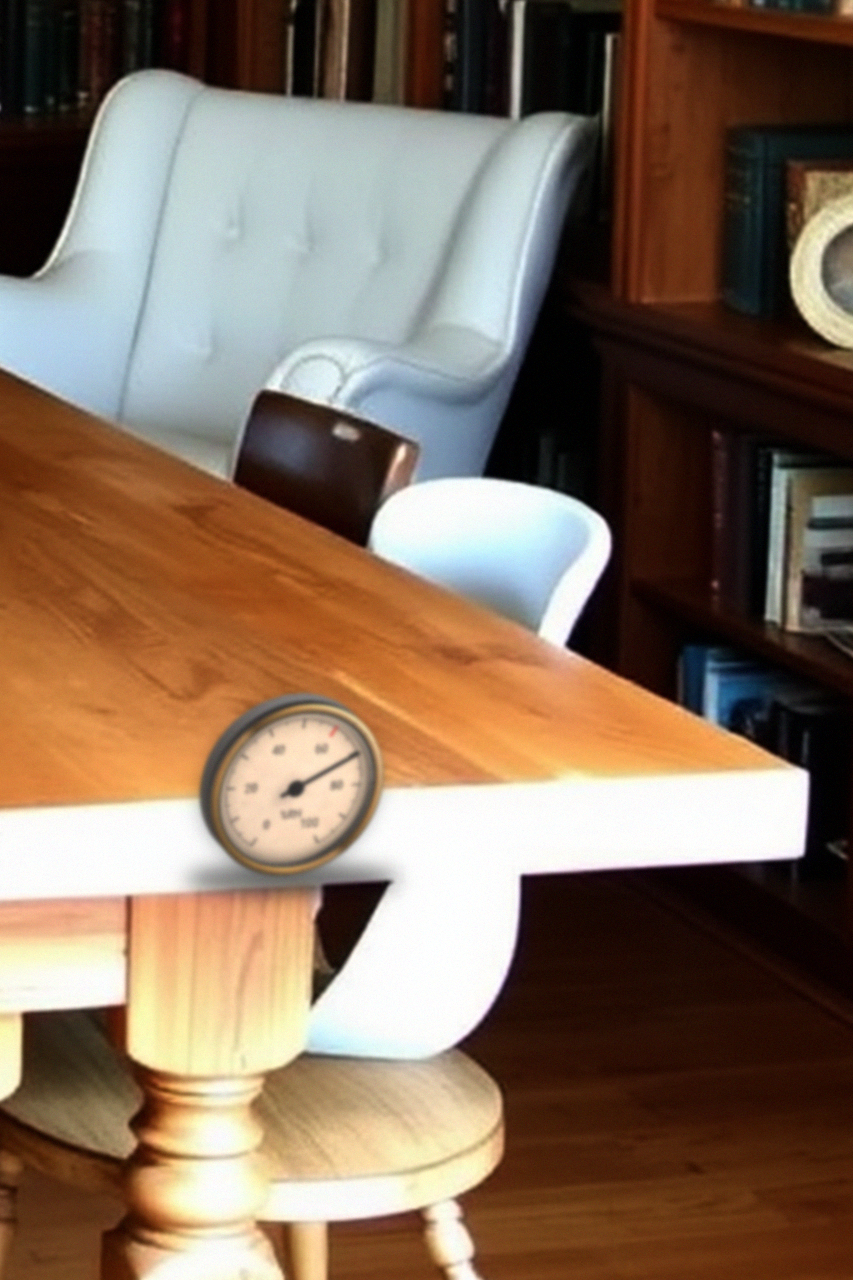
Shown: value=70 unit=%
